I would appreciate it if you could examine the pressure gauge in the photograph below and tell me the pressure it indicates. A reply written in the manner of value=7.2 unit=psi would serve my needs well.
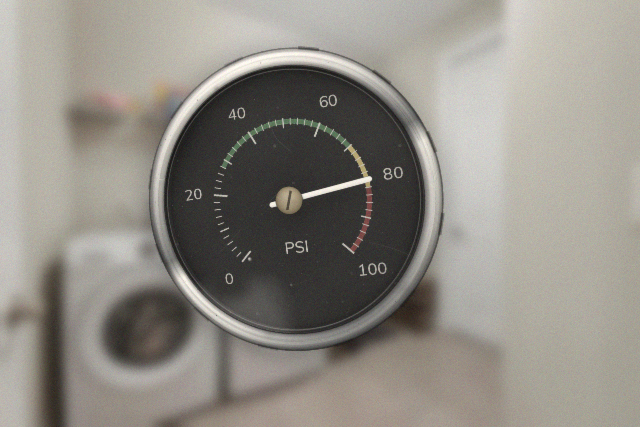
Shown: value=80 unit=psi
